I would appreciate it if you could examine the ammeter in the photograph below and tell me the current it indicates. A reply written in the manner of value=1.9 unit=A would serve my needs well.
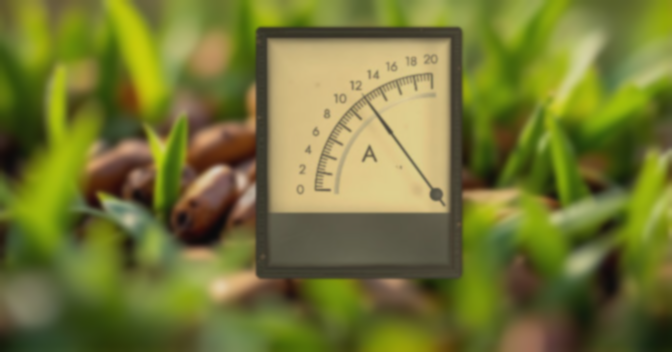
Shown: value=12 unit=A
